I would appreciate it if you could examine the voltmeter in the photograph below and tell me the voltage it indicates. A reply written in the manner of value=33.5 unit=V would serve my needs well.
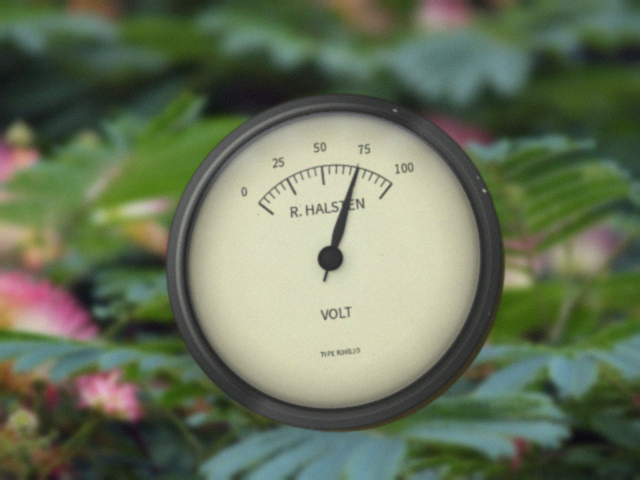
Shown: value=75 unit=V
